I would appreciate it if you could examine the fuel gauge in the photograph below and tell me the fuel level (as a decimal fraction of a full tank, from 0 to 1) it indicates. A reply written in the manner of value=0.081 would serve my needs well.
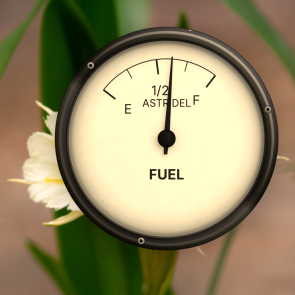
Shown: value=0.625
